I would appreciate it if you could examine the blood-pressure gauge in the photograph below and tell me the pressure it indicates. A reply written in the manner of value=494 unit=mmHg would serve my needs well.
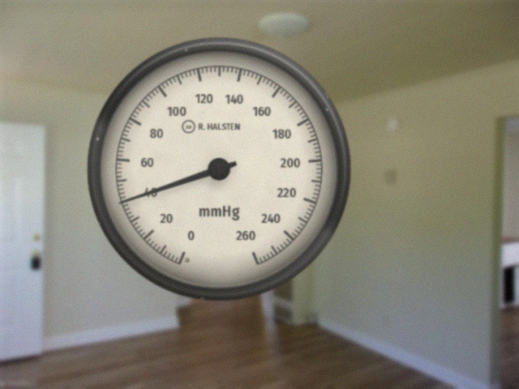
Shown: value=40 unit=mmHg
